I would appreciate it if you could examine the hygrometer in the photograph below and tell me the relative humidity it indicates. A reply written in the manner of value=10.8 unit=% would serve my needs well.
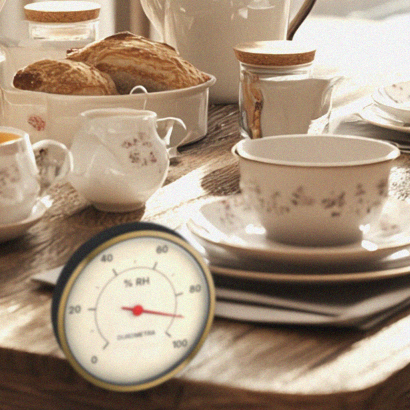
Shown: value=90 unit=%
